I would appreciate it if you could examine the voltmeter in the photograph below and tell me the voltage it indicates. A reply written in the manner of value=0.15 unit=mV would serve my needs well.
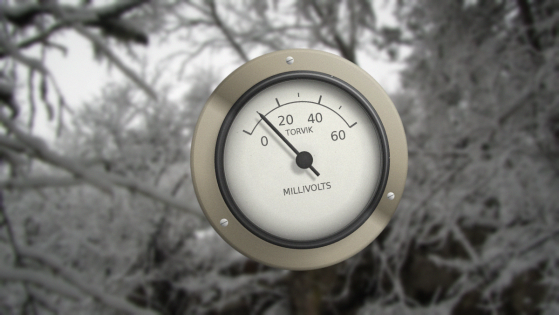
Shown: value=10 unit=mV
